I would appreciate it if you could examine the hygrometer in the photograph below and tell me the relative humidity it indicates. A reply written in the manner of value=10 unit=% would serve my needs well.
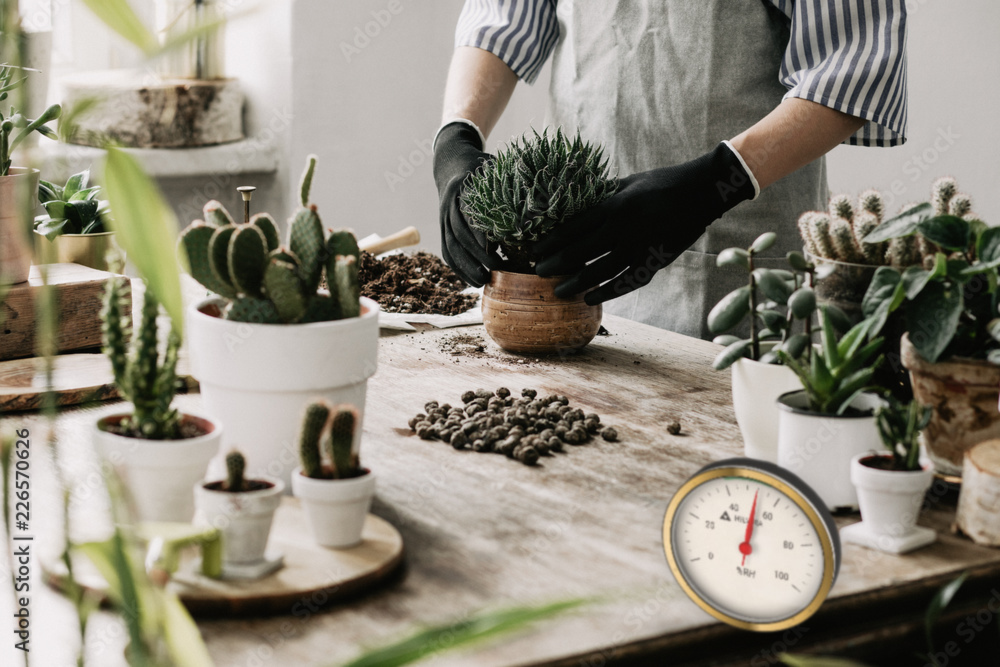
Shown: value=52 unit=%
